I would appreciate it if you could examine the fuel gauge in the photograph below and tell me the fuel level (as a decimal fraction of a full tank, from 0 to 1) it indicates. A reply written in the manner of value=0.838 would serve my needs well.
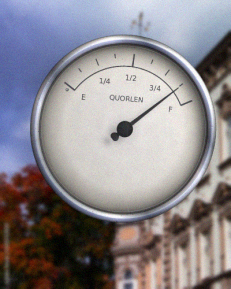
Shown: value=0.875
